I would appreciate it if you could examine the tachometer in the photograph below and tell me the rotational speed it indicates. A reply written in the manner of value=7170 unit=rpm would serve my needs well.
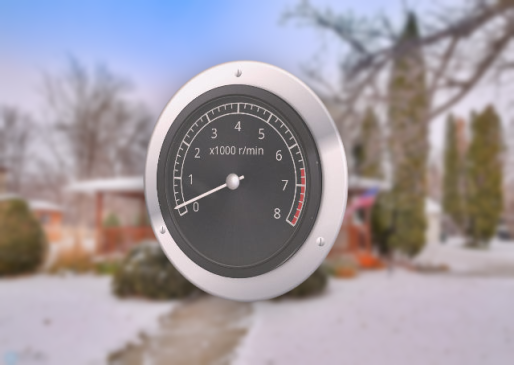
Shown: value=200 unit=rpm
